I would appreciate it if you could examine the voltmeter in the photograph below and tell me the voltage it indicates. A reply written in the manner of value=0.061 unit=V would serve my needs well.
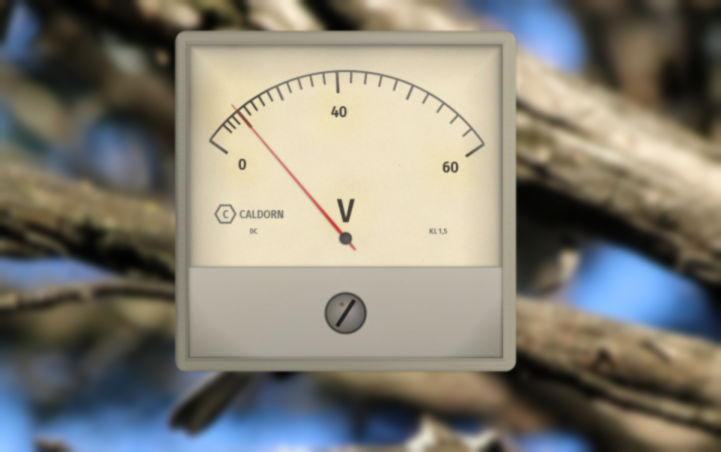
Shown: value=20 unit=V
